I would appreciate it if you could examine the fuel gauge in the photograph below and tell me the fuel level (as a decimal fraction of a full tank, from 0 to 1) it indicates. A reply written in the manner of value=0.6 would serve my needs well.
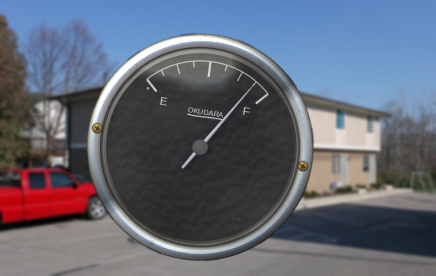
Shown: value=0.875
